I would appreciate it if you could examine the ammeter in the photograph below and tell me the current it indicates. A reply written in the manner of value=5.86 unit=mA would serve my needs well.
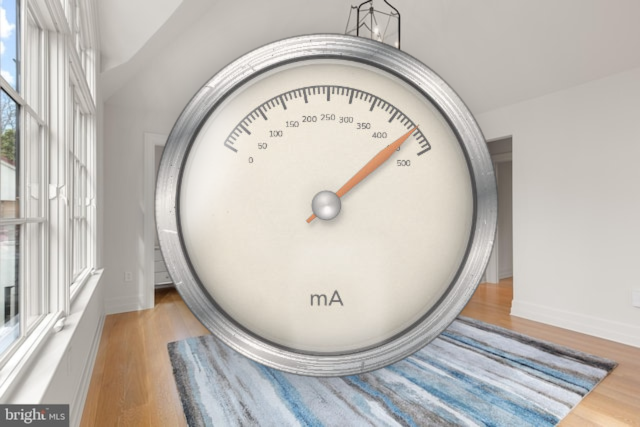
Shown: value=450 unit=mA
